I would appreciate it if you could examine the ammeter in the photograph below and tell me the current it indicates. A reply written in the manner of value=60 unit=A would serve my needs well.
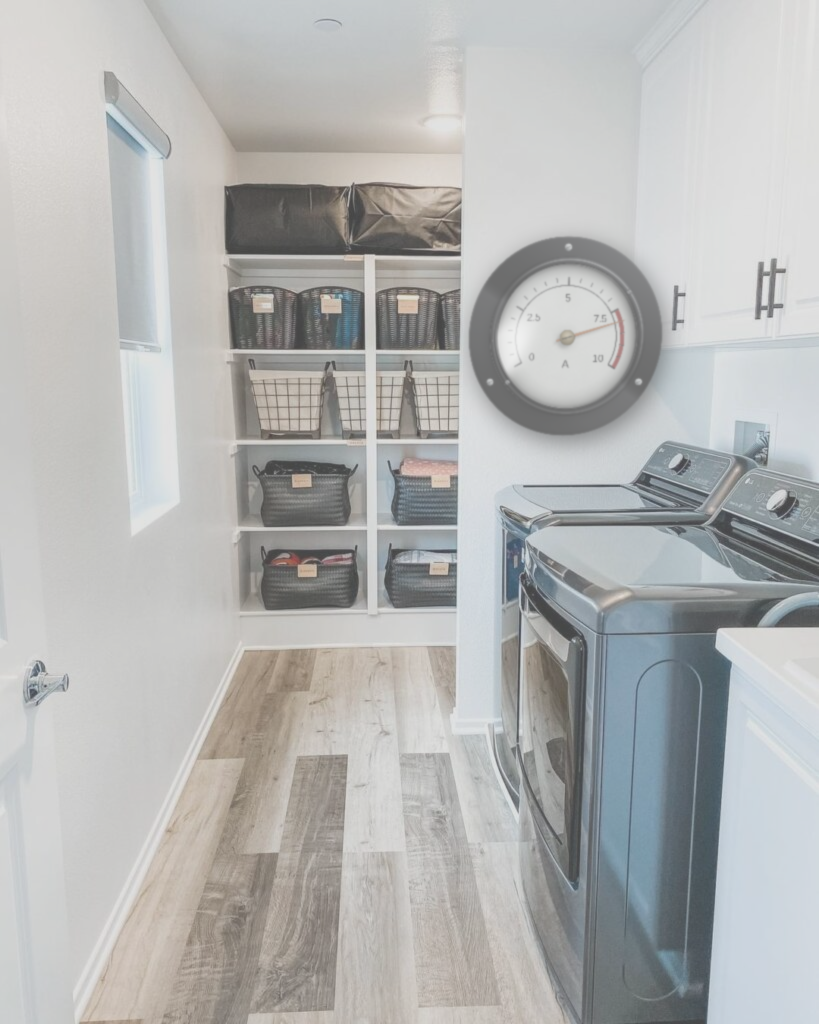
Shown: value=8 unit=A
